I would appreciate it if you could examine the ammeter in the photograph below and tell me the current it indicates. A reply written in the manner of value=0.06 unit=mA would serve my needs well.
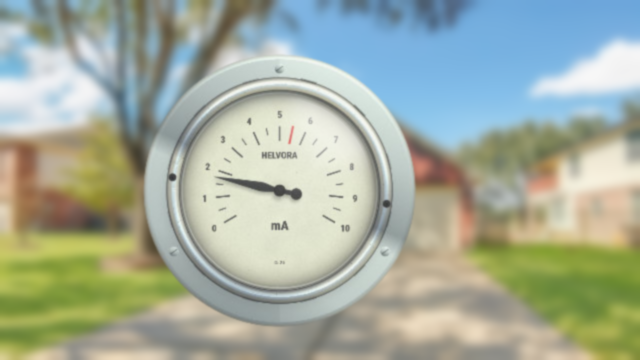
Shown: value=1.75 unit=mA
